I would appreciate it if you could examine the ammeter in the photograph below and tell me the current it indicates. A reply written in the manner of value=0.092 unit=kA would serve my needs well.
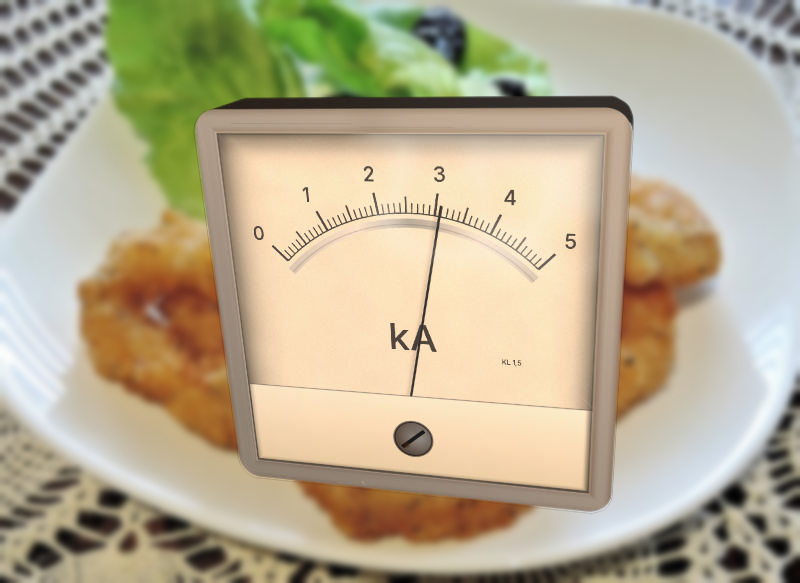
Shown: value=3.1 unit=kA
